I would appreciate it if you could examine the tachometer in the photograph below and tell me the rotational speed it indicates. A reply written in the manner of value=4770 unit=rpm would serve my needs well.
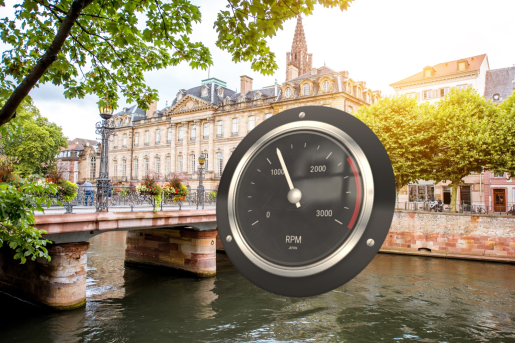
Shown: value=1200 unit=rpm
